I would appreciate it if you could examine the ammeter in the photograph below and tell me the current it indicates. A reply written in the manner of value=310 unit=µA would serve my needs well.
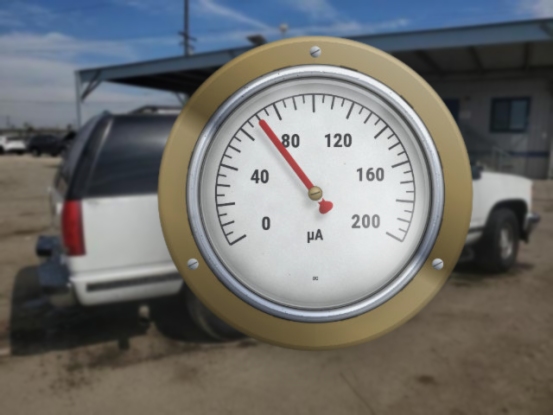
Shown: value=70 unit=µA
